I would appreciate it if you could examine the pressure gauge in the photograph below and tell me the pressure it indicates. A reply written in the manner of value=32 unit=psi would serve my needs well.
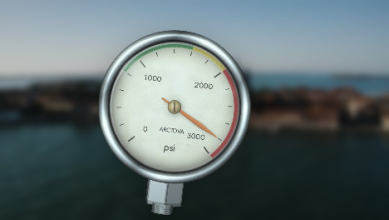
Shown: value=2800 unit=psi
